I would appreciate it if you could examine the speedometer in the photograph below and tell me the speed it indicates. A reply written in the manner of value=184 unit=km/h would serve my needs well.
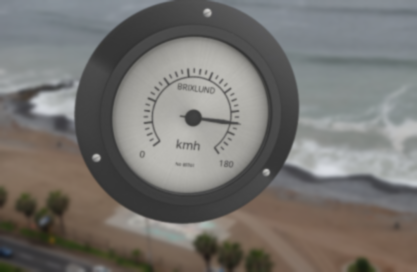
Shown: value=150 unit=km/h
